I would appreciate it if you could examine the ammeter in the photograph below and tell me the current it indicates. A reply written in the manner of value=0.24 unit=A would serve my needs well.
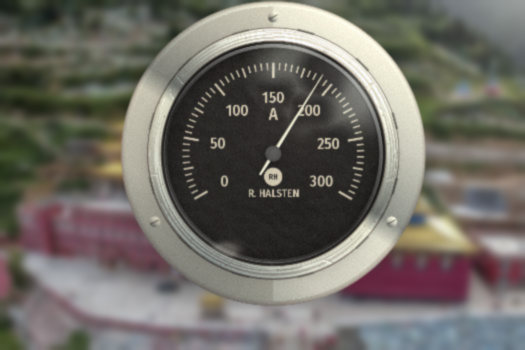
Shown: value=190 unit=A
